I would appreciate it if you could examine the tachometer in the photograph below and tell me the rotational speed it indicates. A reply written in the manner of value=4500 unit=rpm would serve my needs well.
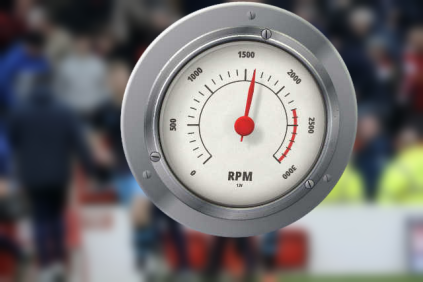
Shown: value=1600 unit=rpm
